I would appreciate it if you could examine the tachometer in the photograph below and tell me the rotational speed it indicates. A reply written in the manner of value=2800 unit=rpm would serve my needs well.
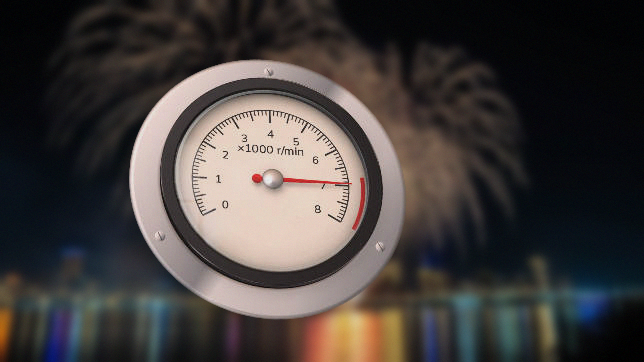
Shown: value=7000 unit=rpm
